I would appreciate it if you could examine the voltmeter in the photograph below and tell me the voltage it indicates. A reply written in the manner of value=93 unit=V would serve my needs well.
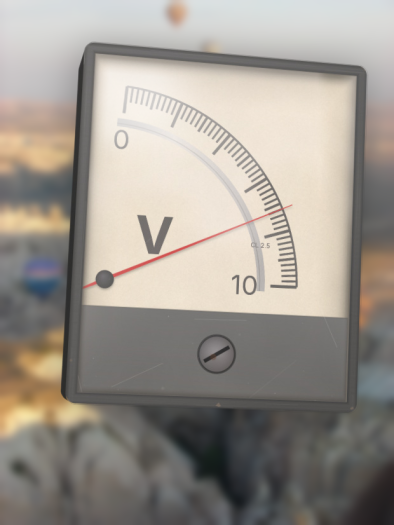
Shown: value=7.2 unit=V
